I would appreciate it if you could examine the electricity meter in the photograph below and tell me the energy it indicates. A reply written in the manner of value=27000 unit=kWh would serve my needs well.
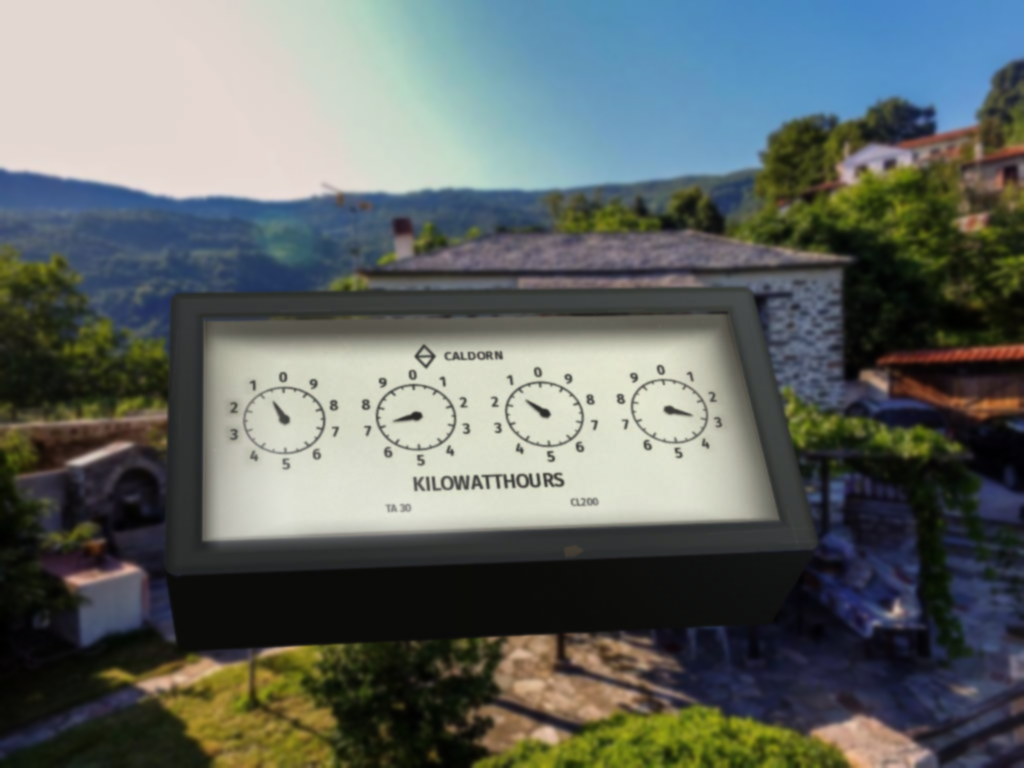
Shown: value=713 unit=kWh
